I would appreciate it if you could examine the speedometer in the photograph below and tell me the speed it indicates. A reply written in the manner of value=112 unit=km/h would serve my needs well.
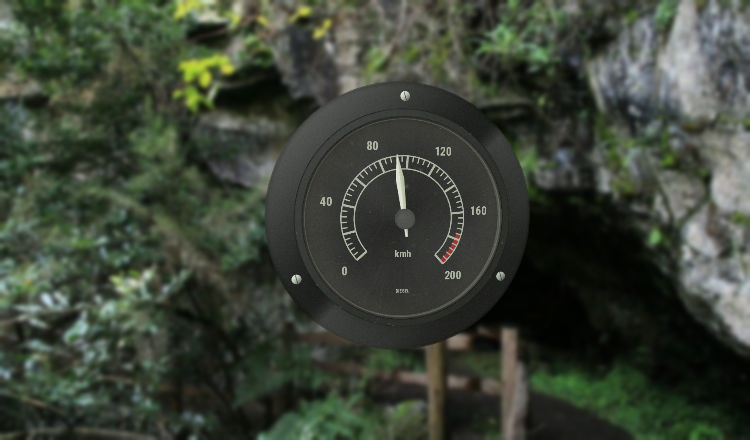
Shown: value=92 unit=km/h
